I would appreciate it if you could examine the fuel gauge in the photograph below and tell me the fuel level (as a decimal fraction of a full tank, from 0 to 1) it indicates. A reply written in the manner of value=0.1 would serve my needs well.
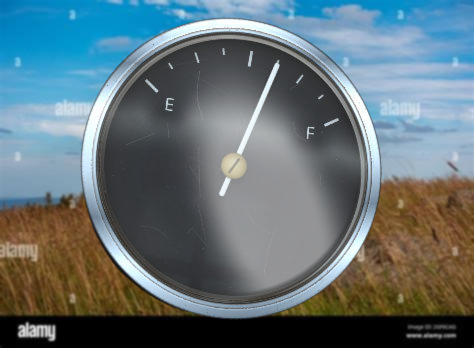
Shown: value=0.625
